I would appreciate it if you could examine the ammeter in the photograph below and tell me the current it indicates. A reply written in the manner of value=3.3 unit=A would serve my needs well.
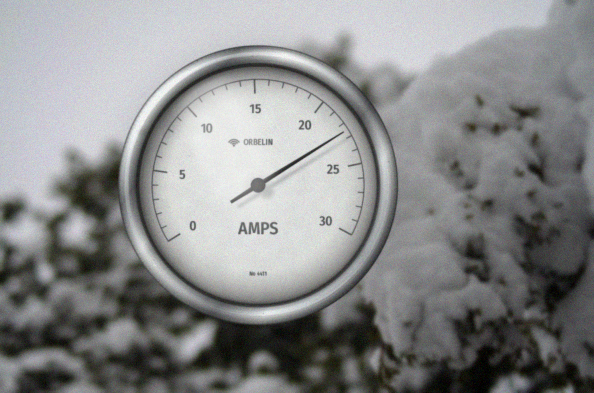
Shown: value=22.5 unit=A
